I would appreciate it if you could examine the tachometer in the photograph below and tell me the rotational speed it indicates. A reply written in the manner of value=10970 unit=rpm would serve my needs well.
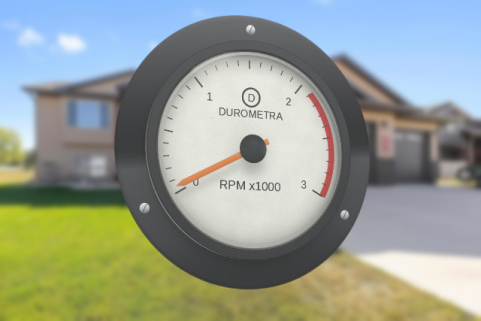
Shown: value=50 unit=rpm
